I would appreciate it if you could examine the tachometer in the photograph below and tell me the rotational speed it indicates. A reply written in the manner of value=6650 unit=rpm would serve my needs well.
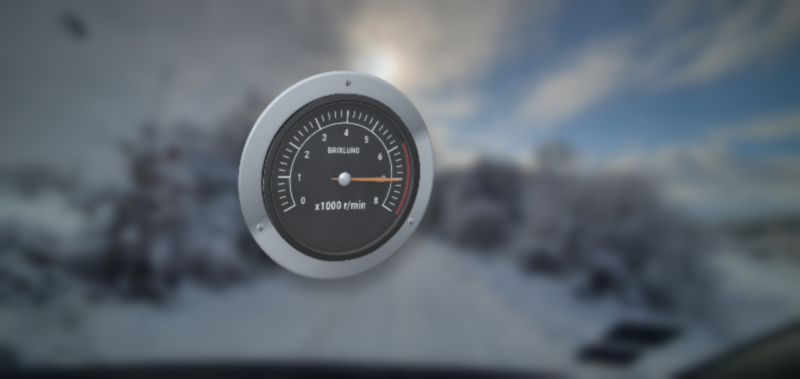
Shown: value=7000 unit=rpm
